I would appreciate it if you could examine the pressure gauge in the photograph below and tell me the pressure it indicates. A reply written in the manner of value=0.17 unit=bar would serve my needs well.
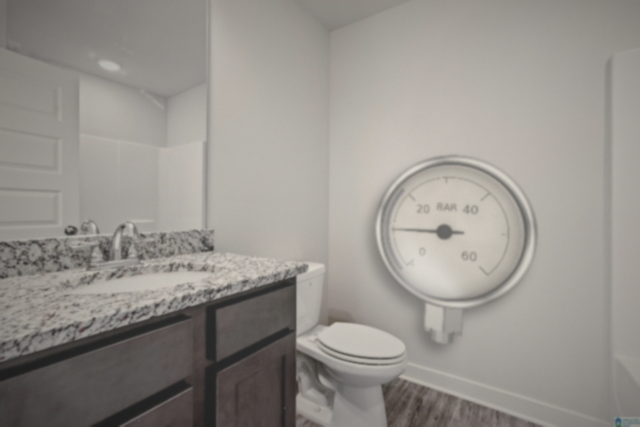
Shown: value=10 unit=bar
